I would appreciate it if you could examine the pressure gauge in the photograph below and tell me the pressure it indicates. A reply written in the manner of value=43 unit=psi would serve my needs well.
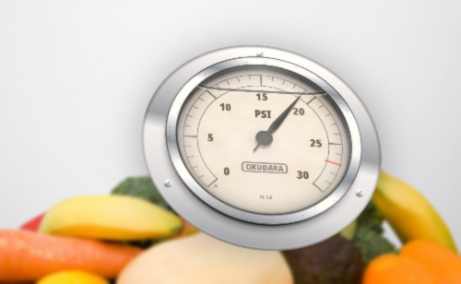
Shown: value=19 unit=psi
